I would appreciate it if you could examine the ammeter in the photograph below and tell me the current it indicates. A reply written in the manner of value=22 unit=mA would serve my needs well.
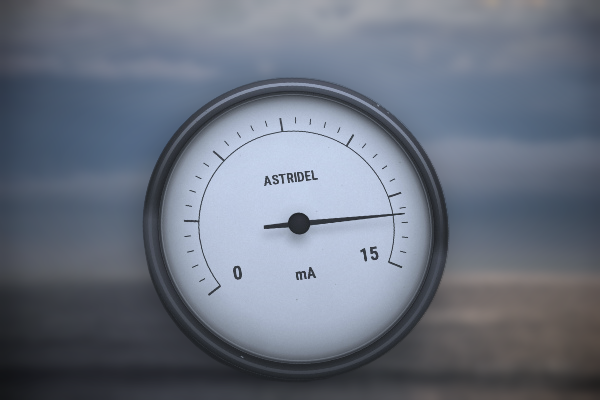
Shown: value=13.25 unit=mA
